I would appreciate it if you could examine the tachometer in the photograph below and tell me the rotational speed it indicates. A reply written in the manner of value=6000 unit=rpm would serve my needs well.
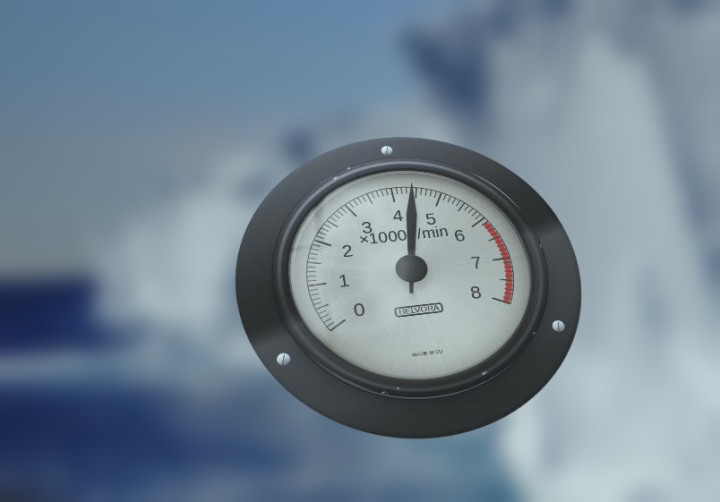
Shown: value=4400 unit=rpm
